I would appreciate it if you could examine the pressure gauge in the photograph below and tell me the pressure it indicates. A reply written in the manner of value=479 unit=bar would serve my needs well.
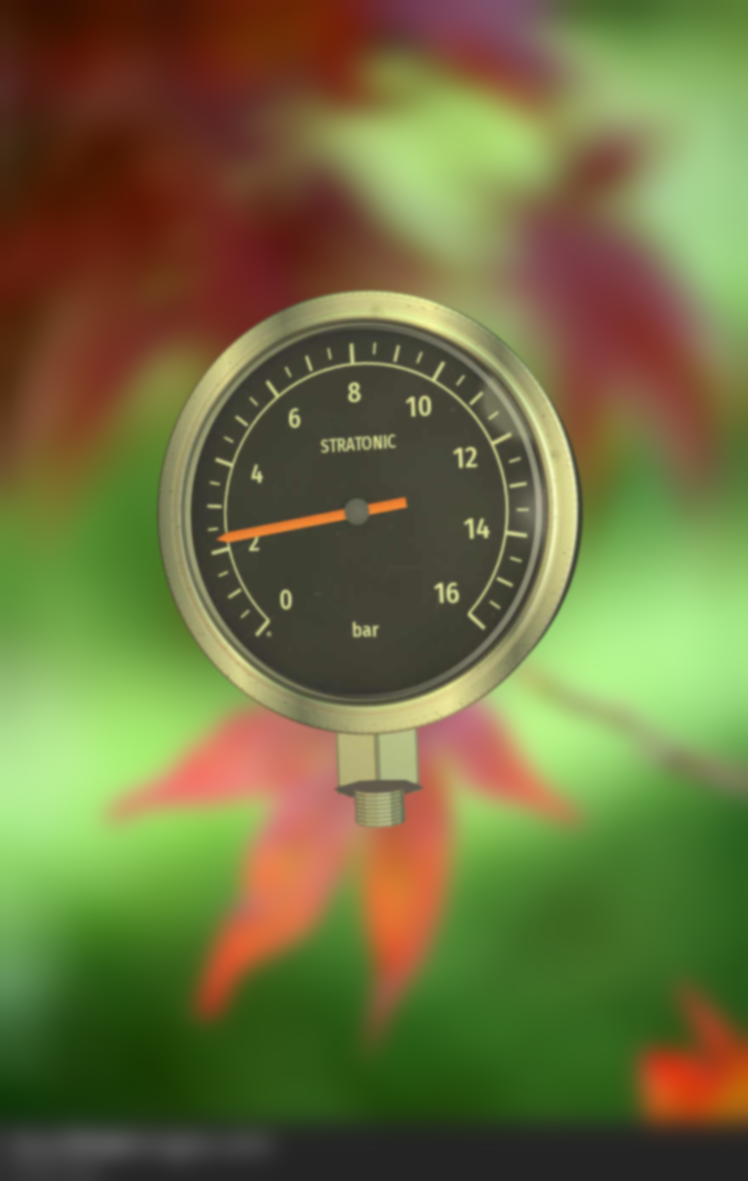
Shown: value=2.25 unit=bar
